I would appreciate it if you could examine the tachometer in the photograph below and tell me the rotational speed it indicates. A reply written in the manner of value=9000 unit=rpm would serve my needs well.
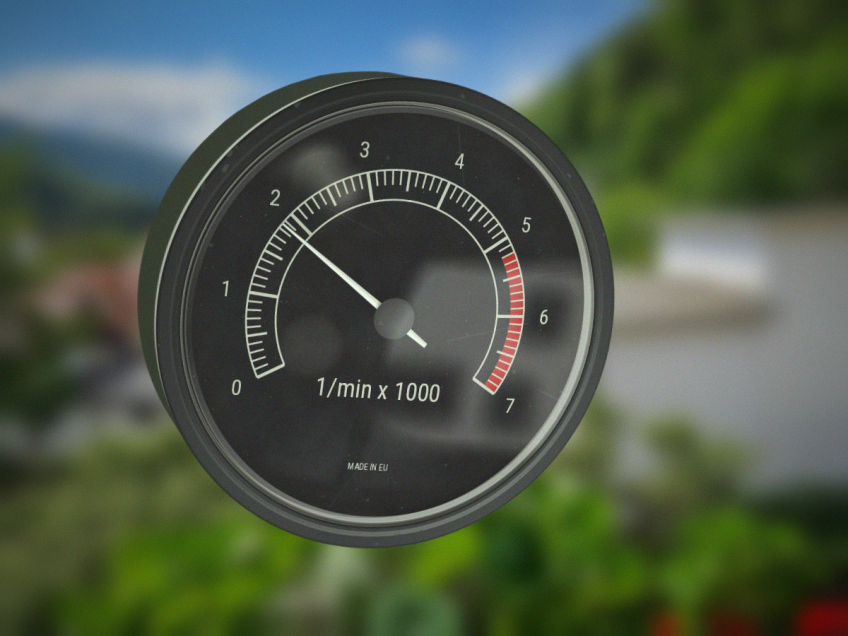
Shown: value=1850 unit=rpm
